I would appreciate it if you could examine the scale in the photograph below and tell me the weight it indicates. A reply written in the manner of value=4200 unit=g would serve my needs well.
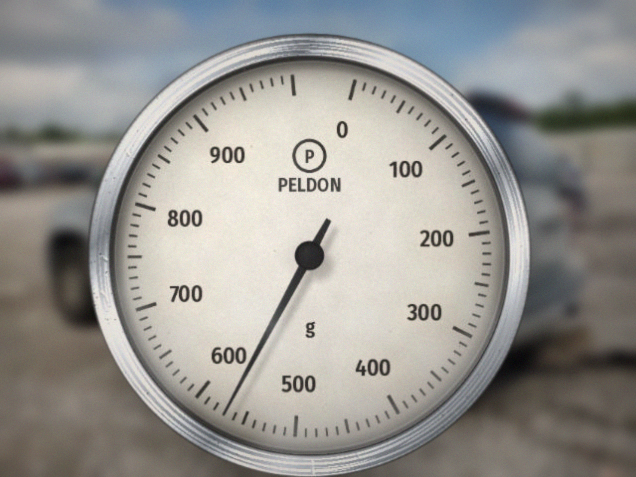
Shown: value=570 unit=g
